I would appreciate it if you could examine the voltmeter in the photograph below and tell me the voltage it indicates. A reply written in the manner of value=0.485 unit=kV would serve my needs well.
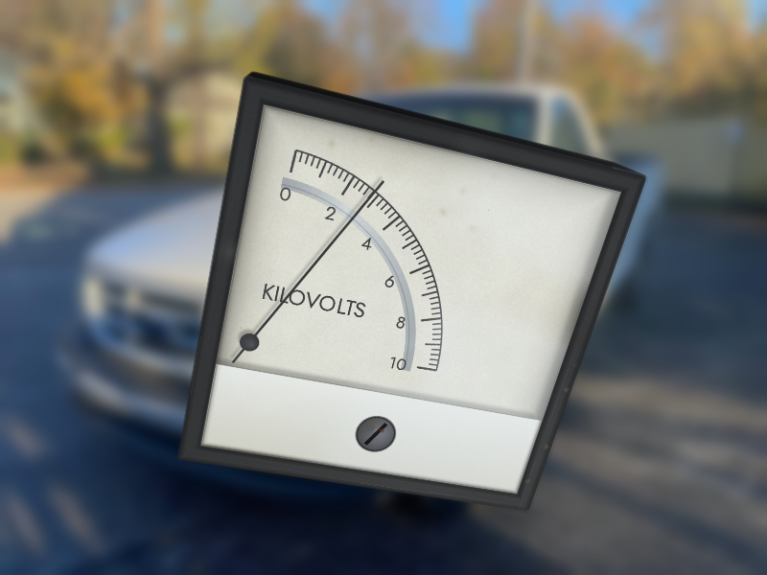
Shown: value=2.8 unit=kV
